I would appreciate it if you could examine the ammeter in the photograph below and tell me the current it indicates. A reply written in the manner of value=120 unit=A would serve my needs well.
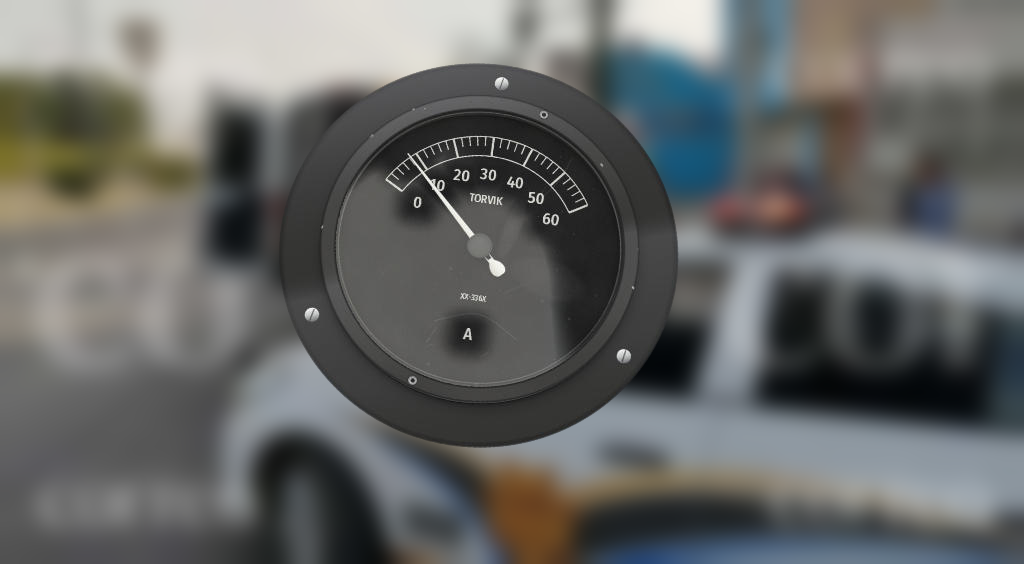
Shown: value=8 unit=A
